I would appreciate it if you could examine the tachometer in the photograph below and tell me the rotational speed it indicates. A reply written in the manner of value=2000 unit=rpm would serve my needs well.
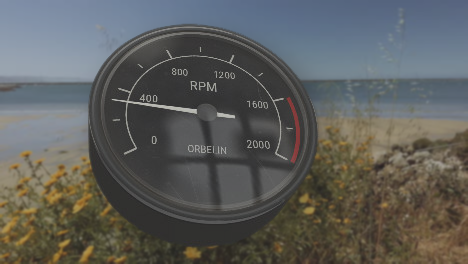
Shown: value=300 unit=rpm
